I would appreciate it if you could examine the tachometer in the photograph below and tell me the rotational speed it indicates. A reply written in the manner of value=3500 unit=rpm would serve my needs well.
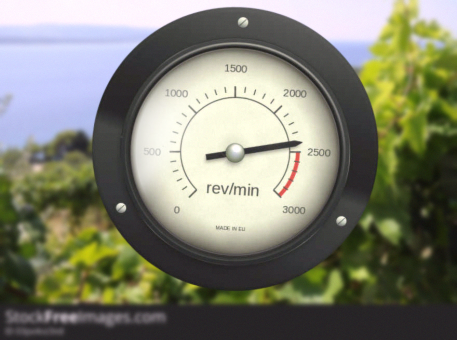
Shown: value=2400 unit=rpm
